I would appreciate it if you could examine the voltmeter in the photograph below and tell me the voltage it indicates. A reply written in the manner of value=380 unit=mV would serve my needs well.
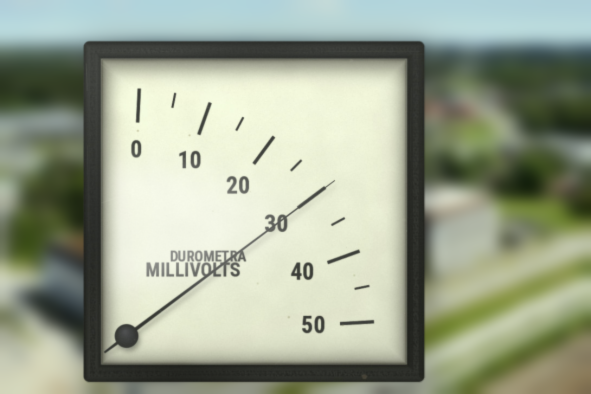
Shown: value=30 unit=mV
